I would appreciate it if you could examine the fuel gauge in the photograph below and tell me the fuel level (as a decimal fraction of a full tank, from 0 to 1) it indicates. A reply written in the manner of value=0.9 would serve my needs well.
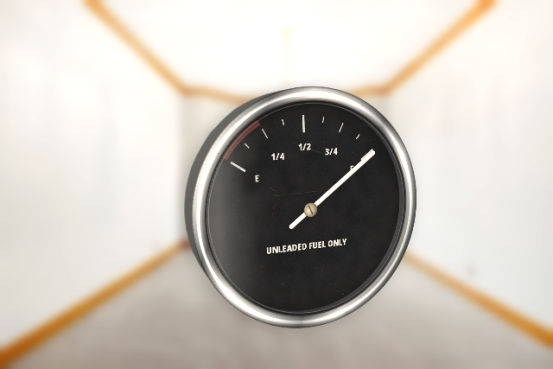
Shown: value=1
